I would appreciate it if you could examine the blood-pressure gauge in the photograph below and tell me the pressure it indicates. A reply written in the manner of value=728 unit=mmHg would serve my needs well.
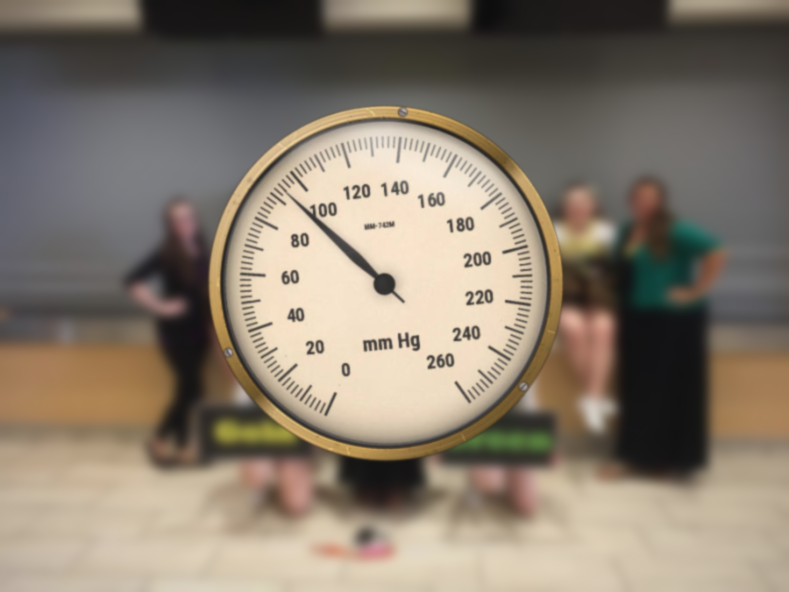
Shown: value=94 unit=mmHg
